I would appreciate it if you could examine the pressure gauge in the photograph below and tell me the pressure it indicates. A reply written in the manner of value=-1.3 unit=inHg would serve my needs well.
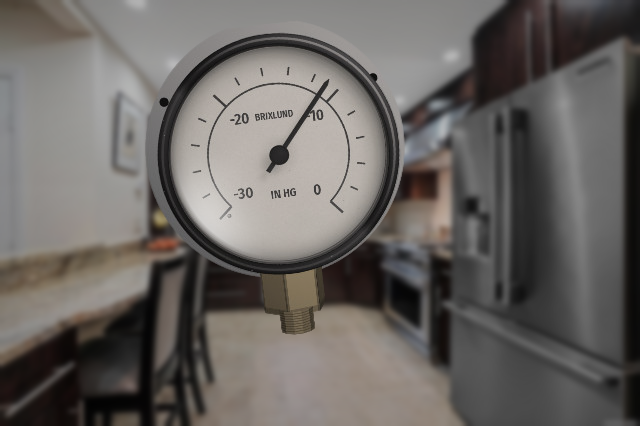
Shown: value=-11 unit=inHg
